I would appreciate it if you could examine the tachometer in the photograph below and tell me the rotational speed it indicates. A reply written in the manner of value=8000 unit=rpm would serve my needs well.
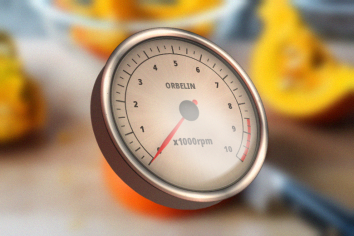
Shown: value=0 unit=rpm
